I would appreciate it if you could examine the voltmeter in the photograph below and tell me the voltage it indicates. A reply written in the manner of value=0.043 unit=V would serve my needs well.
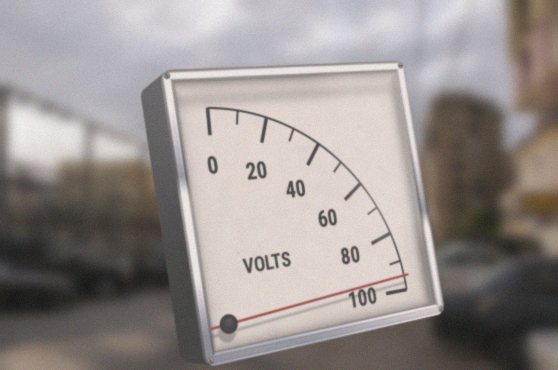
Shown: value=95 unit=V
